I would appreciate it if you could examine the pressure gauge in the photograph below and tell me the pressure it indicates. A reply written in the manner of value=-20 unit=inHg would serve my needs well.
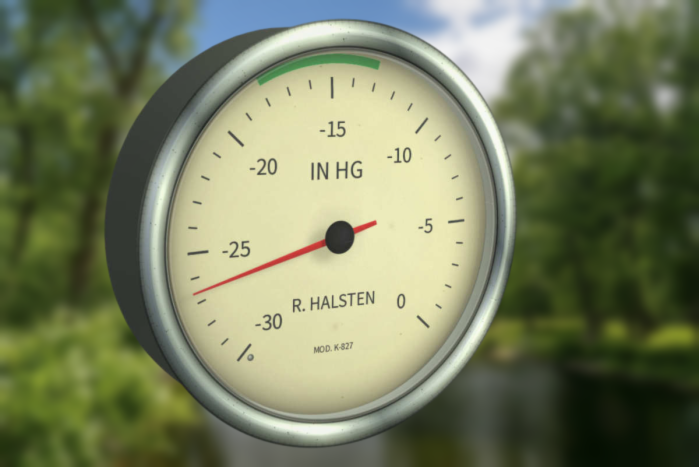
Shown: value=-26.5 unit=inHg
